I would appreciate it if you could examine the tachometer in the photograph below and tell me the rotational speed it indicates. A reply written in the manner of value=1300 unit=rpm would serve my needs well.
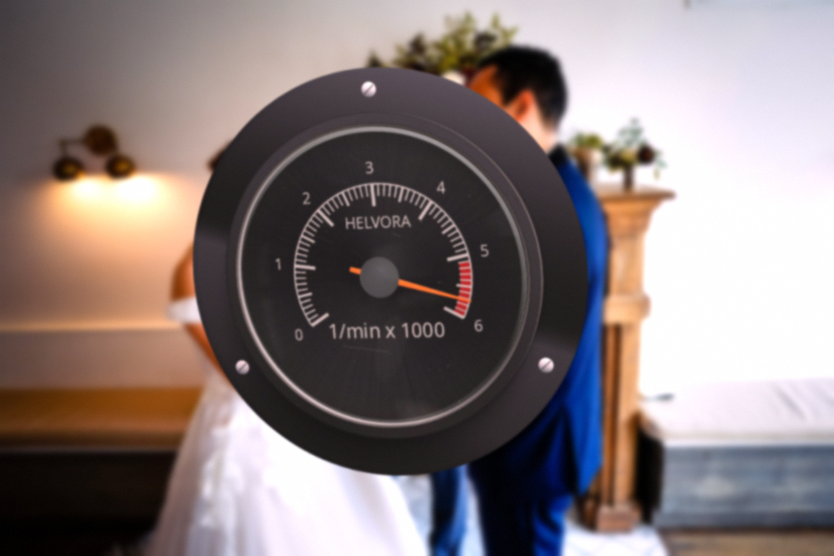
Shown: value=5700 unit=rpm
